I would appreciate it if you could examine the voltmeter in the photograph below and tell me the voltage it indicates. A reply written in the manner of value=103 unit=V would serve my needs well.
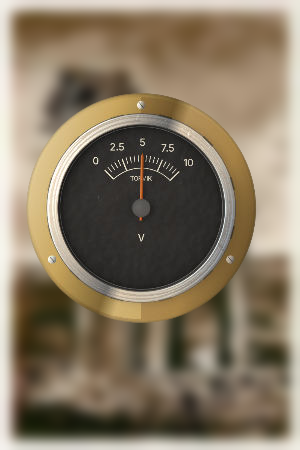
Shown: value=5 unit=V
